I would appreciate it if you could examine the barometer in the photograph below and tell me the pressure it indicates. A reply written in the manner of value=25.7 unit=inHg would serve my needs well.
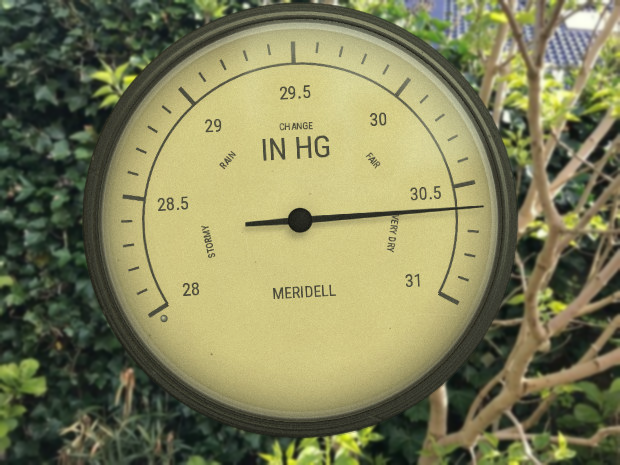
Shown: value=30.6 unit=inHg
